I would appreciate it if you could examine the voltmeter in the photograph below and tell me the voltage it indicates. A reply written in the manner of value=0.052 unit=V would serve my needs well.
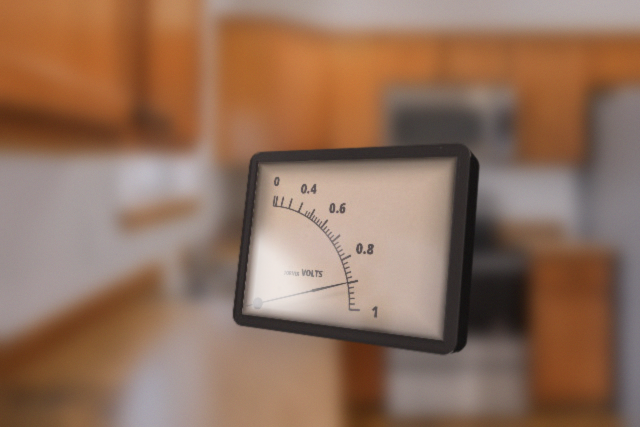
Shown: value=0.9 unit=V
